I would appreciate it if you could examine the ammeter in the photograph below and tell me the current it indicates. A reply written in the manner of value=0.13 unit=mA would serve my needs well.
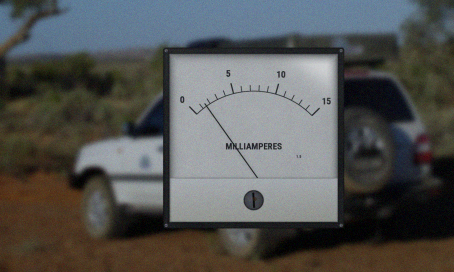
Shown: value=1.5 unit=mA
